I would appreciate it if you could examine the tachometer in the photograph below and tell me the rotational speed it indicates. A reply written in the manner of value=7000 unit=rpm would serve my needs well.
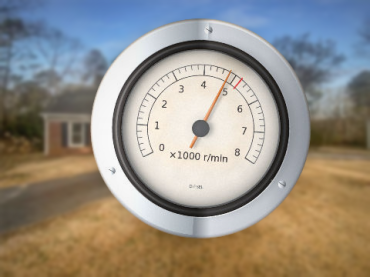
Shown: value=4800 unit=rpm
